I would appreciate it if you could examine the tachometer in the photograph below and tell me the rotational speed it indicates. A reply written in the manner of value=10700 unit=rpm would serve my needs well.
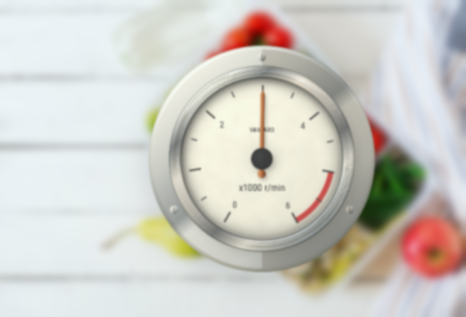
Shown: value=3000 unit=rpm
